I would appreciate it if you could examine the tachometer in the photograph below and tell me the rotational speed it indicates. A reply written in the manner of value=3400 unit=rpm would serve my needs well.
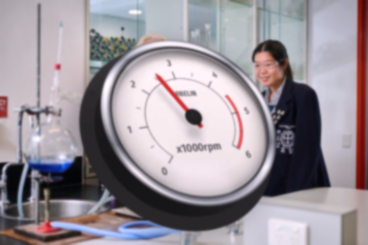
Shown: value=2500 unit=rpm
